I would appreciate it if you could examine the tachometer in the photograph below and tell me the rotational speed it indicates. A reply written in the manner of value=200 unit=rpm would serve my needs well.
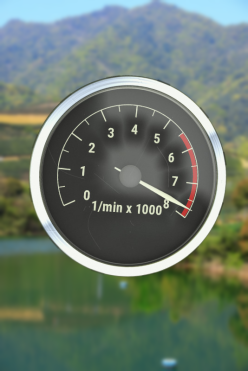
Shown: value=7750 unit=rpm
